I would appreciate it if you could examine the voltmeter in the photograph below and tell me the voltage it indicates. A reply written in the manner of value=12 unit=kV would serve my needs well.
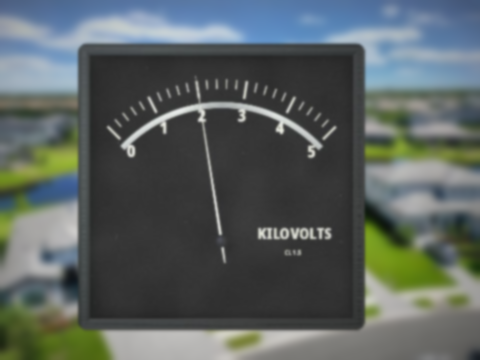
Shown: value=2 unit=kV
